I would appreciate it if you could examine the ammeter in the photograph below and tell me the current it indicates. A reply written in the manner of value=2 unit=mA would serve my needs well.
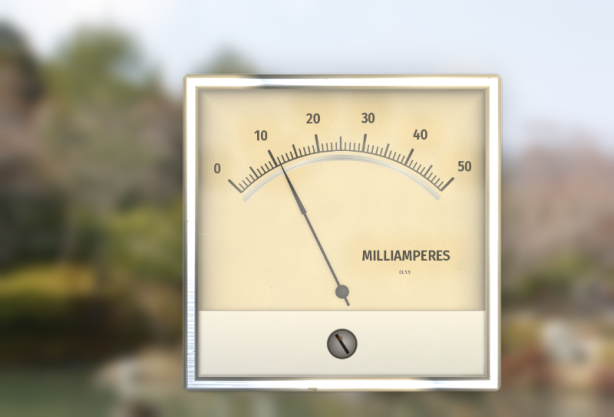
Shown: value=11 unit=mA
